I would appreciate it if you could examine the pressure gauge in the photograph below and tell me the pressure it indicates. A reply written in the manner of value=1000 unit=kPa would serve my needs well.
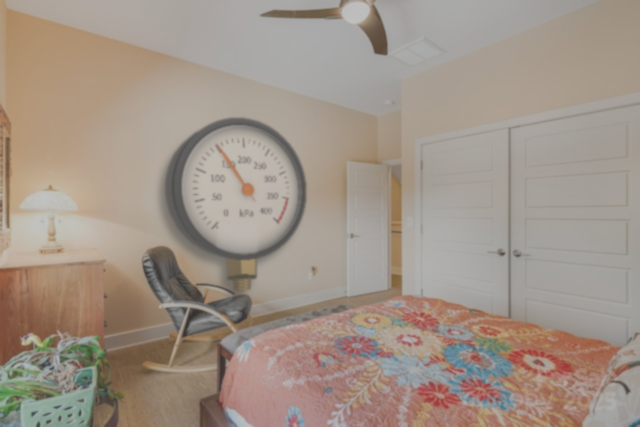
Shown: value=150 unit=kPa
